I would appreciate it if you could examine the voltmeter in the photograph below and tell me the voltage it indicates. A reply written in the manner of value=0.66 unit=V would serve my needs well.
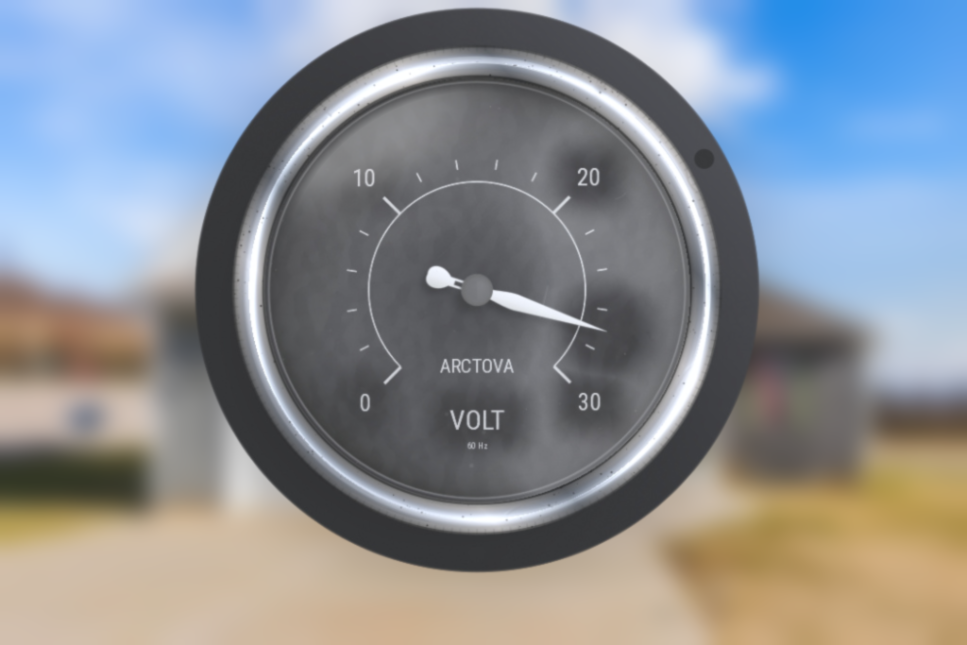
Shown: value=27 unit=V
